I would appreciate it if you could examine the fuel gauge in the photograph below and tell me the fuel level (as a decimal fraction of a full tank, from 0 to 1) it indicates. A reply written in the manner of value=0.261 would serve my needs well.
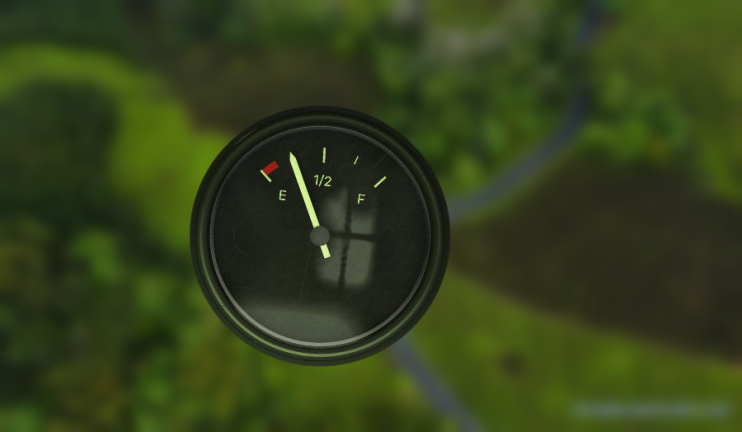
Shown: value=0.25
